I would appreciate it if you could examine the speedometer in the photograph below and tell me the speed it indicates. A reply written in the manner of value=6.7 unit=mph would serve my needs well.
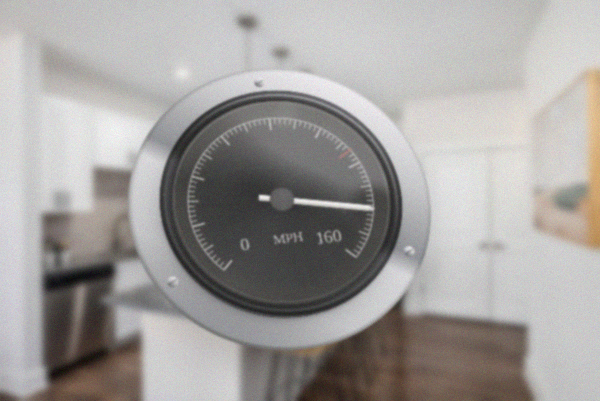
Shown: value=140 unit=mph
